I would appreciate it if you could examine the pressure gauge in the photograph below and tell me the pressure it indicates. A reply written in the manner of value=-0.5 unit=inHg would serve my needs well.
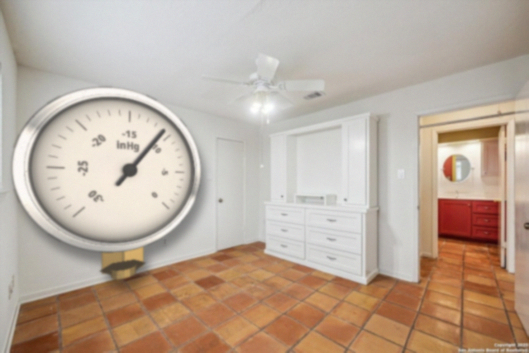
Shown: value=-11 unit=inHg
